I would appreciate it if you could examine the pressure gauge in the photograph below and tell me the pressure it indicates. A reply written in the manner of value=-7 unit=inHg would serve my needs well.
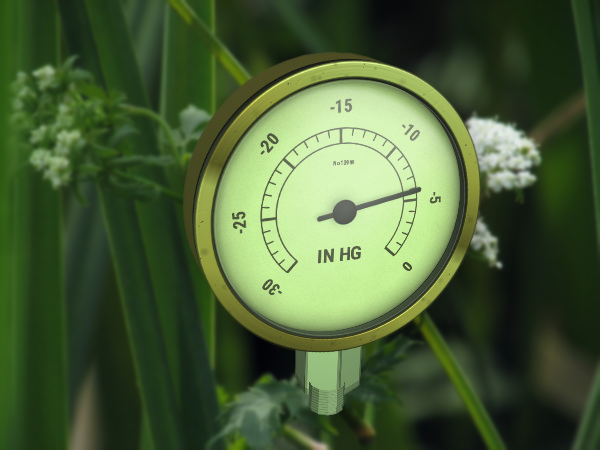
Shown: value=-6 unit=inHg
